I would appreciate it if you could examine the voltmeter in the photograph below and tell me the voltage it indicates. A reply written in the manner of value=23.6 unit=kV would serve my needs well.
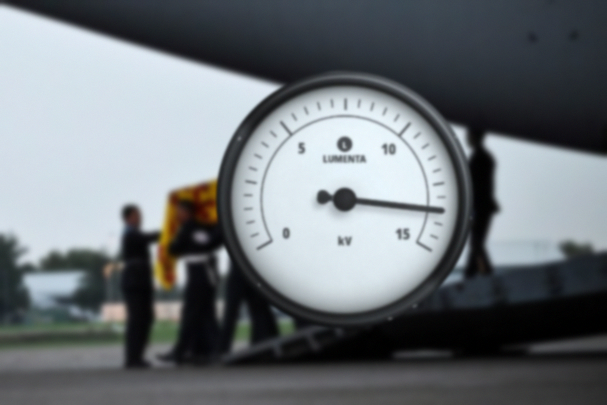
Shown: value=13.5 unit=kV
